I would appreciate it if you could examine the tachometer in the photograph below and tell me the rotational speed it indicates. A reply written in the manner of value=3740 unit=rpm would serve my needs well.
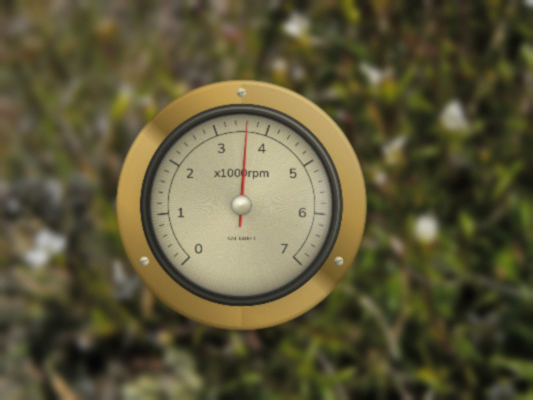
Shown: value=3600 unit=rpm
